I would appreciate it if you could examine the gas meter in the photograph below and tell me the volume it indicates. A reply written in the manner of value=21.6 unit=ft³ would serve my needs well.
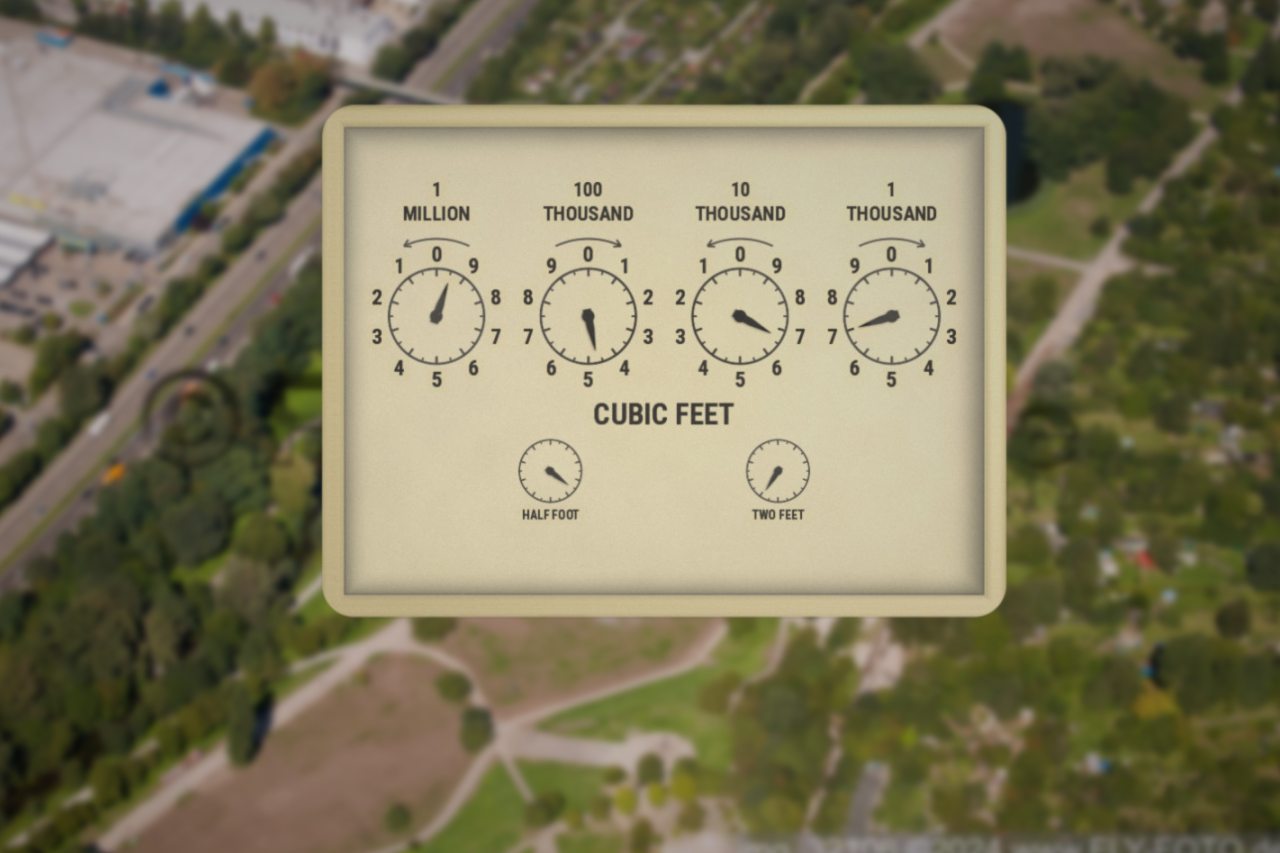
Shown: value=946700 unit=ft³
